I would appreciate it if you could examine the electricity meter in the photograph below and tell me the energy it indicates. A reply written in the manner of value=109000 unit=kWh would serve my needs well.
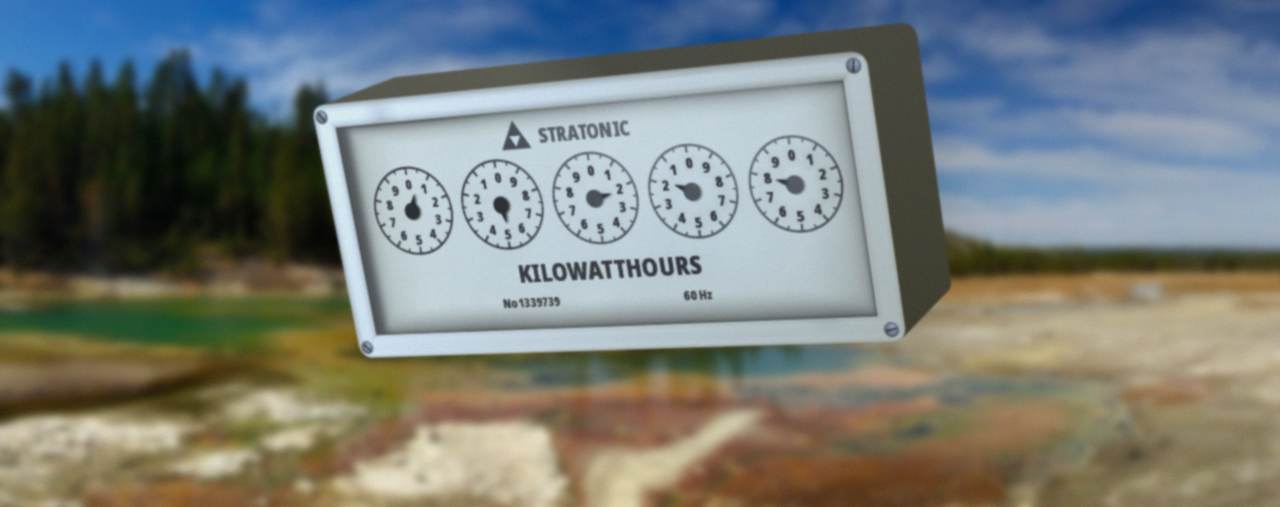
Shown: value=5218 unit=kWh
